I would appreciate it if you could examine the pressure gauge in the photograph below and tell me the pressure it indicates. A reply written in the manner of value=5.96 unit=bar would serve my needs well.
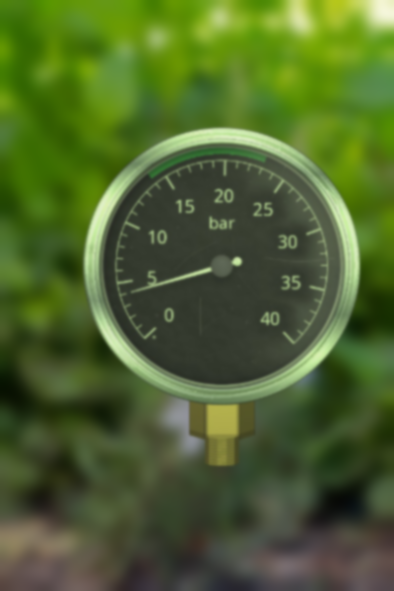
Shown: value=4 unit=bar
